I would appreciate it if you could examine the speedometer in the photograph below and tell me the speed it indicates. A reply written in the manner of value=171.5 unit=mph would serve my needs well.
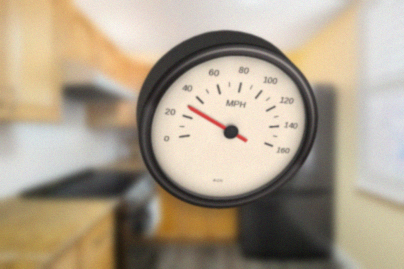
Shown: value=30 unit=mph
